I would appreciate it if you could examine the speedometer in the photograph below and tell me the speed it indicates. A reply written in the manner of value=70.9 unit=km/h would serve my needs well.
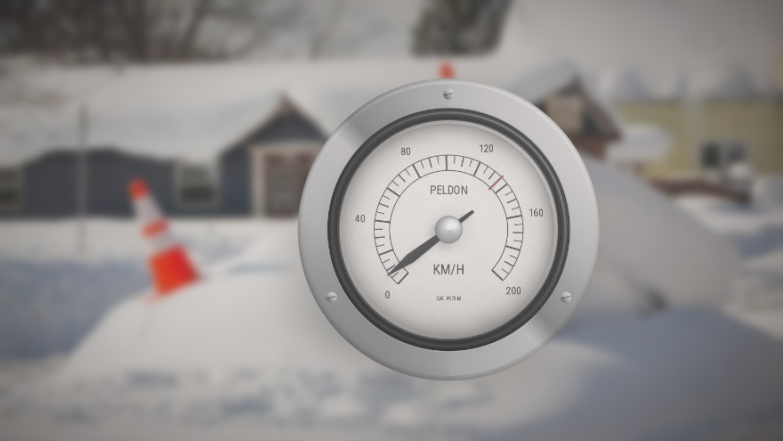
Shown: value=7.5 unit=km/h
